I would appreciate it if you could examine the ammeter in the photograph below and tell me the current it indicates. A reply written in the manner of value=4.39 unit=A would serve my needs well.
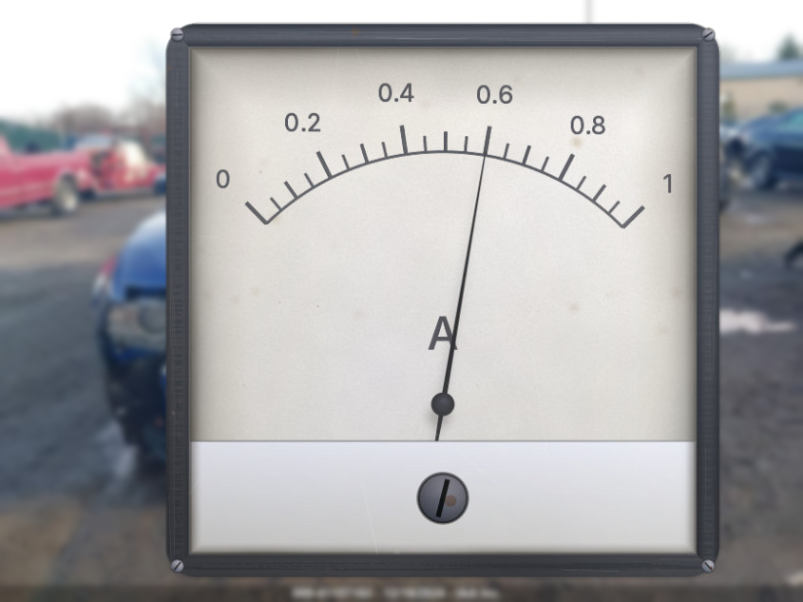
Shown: value=0.6 unit=A
